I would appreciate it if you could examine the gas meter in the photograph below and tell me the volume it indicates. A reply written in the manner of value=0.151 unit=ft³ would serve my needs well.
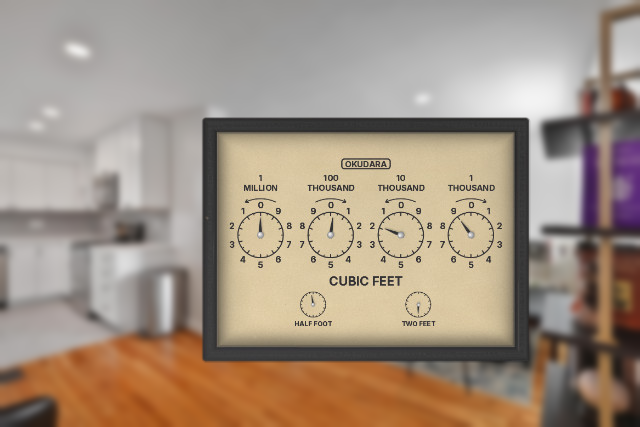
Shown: value=1900 unit=ft³
